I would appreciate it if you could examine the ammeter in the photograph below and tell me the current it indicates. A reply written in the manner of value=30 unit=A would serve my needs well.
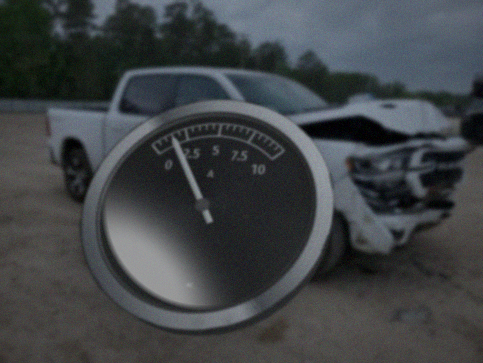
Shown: value=1.5 unit=A
